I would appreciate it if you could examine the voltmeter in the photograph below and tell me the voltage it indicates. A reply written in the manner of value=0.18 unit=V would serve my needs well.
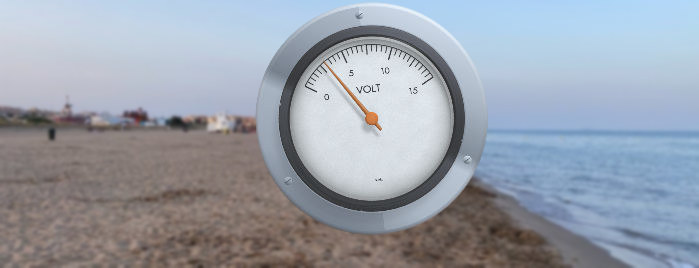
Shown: value=3 unit=V
